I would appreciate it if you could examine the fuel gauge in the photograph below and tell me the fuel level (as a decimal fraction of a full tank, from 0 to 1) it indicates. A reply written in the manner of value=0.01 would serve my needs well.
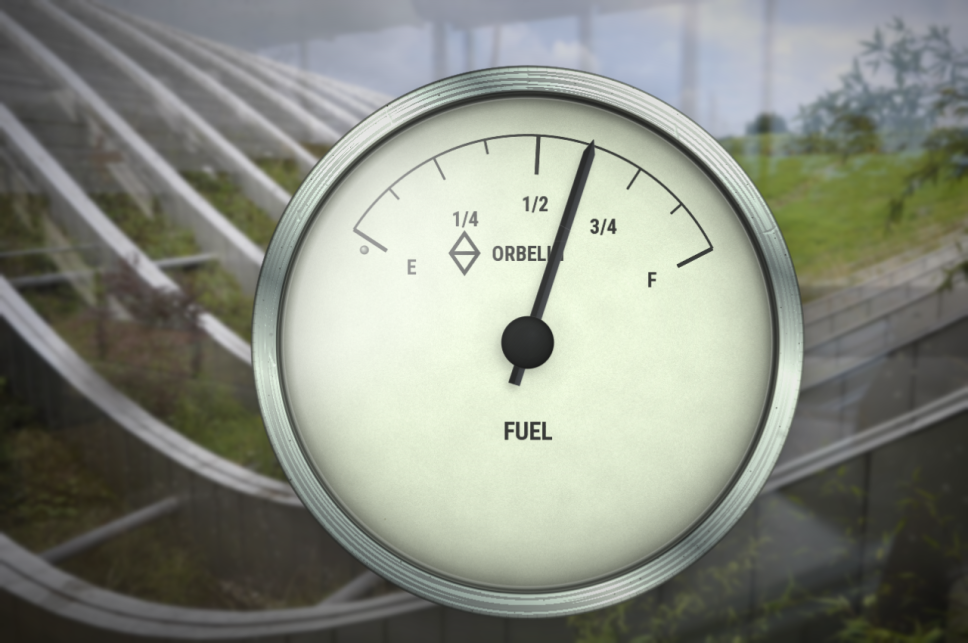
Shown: value=0.625
